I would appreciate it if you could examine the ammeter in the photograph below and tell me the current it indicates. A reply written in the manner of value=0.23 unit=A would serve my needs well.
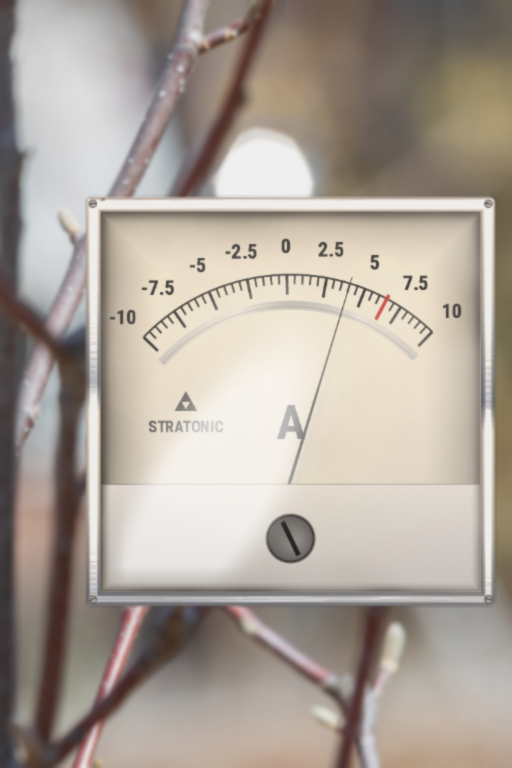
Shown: value=4 unit=A
